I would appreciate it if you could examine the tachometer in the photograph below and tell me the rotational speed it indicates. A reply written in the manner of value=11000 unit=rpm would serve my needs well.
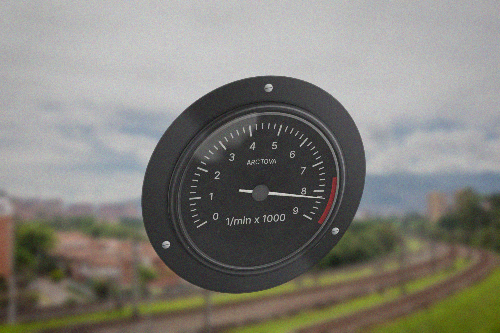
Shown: value=8200 unit=rpm
